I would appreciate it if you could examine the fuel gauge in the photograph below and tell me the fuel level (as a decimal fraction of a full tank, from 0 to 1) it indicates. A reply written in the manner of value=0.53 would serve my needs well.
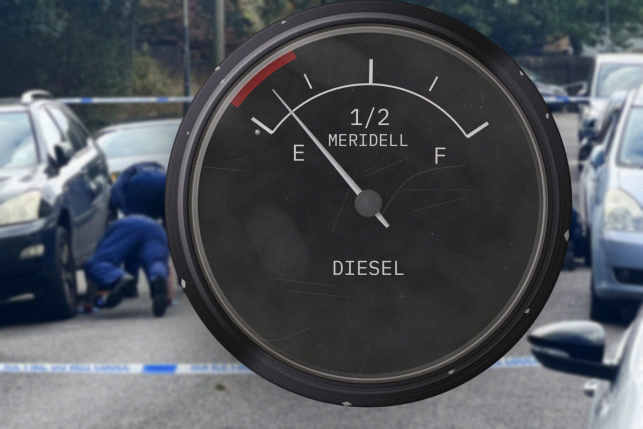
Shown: value=0.125
